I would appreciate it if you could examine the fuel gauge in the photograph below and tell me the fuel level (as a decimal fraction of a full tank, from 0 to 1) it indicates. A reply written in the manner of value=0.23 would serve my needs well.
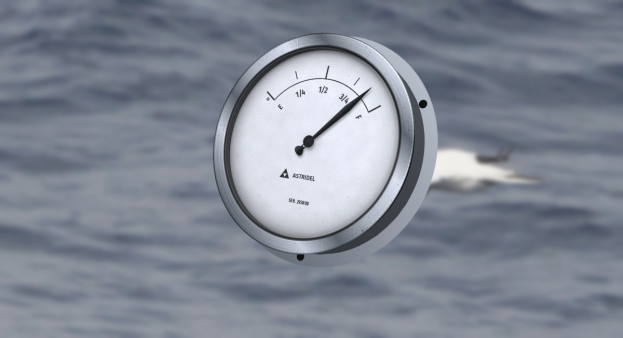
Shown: value=0.875
